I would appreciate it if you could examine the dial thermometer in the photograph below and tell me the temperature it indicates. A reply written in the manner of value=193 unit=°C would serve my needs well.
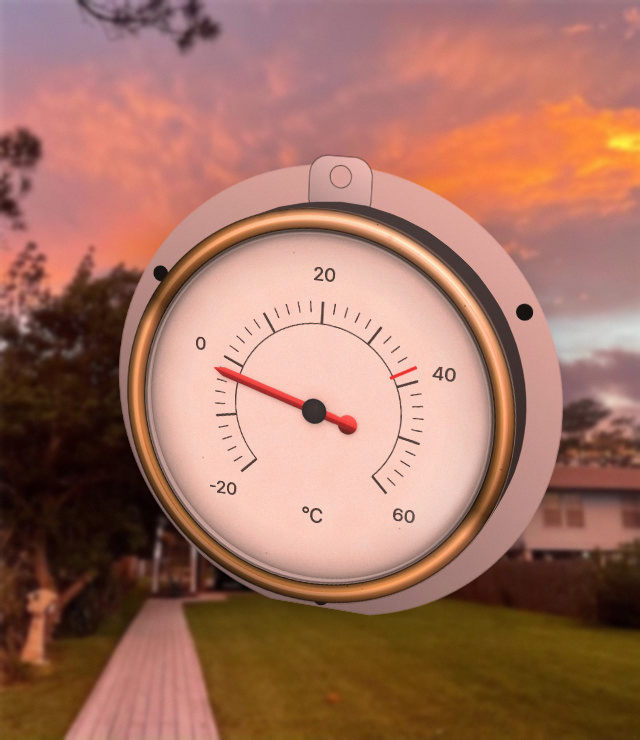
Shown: value=-2 unit=°C
